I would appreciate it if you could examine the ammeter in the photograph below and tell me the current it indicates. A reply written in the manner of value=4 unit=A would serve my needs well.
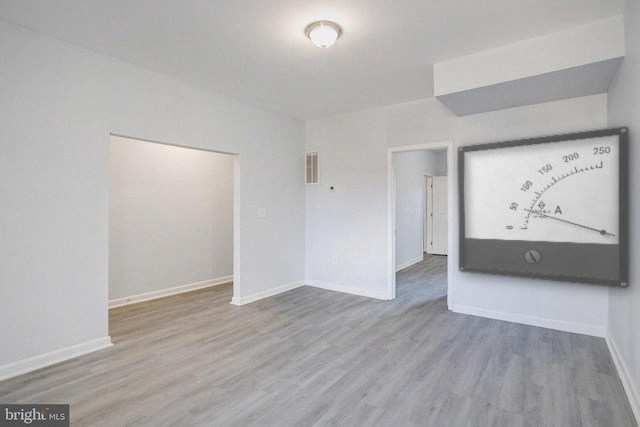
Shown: value=50 unit=A
